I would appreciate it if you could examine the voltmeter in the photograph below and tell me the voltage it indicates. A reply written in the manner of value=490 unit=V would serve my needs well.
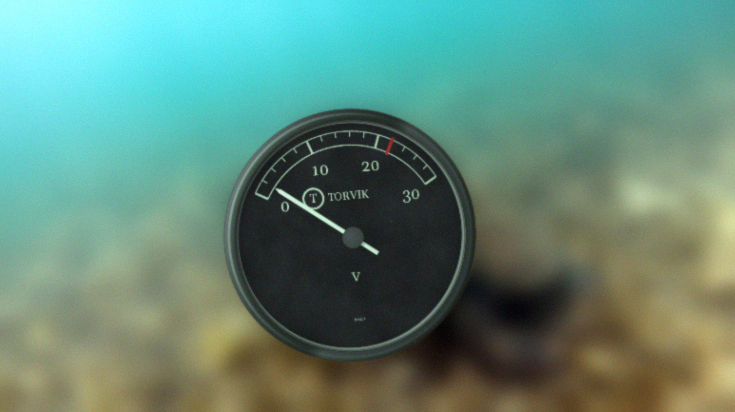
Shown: value=2 unit=V
